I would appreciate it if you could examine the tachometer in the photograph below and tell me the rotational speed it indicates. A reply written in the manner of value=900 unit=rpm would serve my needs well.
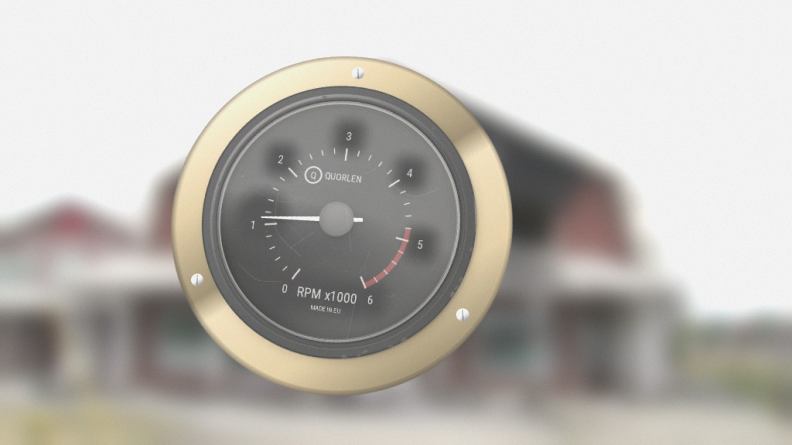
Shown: value=1100 unit=rpm
